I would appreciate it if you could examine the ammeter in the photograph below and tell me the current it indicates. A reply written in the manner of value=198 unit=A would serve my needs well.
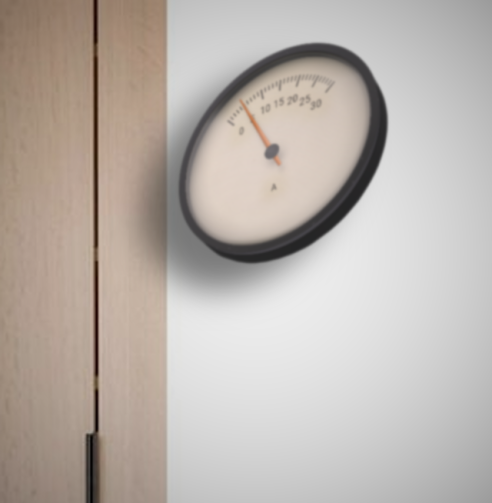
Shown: value=5 unit=A
